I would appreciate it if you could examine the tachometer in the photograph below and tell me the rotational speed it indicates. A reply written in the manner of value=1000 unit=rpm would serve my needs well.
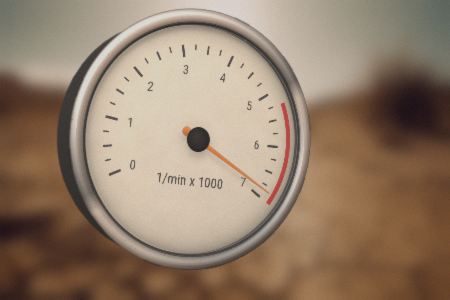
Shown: value=6875 unit=rpm
